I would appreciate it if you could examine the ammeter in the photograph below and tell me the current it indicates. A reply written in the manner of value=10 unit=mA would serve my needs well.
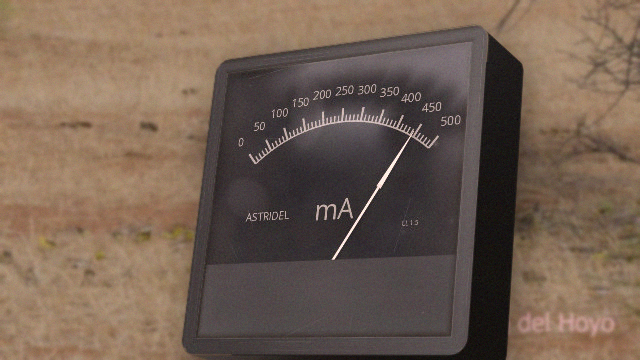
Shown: value=450 unit=mA
